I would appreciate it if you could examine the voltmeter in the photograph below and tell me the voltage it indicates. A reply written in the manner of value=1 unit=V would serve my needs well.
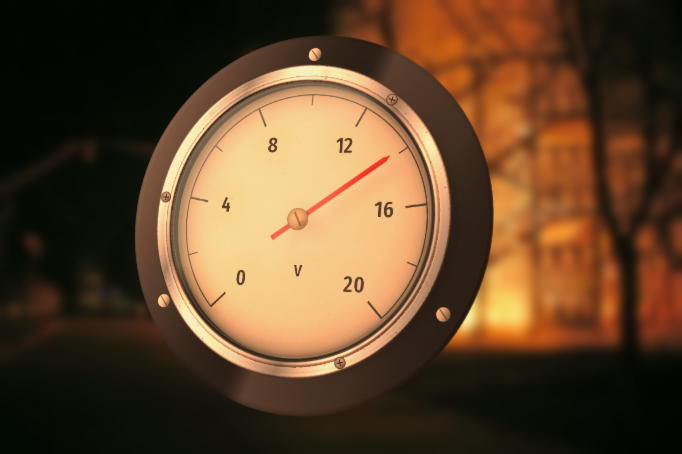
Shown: value=14 unit=V
